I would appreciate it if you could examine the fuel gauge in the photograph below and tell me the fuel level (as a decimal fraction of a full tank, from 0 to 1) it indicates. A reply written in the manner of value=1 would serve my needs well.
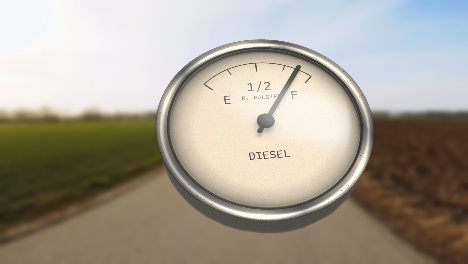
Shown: value=0.875
